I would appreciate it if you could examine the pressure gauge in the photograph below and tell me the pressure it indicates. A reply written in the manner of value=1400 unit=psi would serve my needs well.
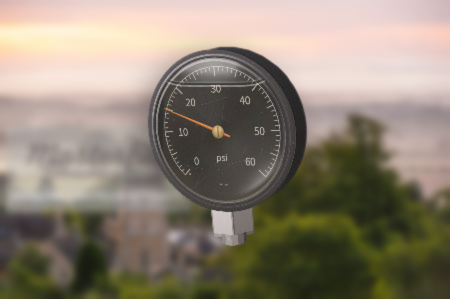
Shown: value=15 unit=psi
